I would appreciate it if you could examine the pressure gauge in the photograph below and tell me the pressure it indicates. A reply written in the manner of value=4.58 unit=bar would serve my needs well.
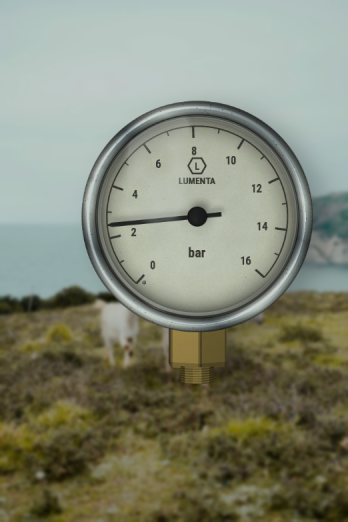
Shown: value=2.5 unit=bar
